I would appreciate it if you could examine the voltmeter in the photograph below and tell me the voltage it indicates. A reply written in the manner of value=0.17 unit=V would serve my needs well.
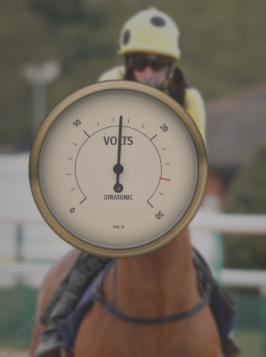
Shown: value=15 unit=V
